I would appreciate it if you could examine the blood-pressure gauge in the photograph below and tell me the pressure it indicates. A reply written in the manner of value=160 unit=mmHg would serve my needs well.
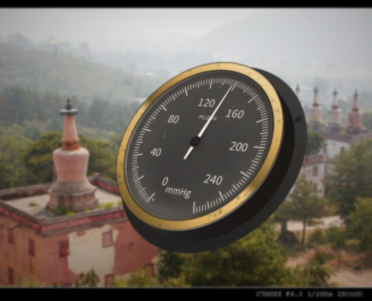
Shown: value=140 unit=mmHg
